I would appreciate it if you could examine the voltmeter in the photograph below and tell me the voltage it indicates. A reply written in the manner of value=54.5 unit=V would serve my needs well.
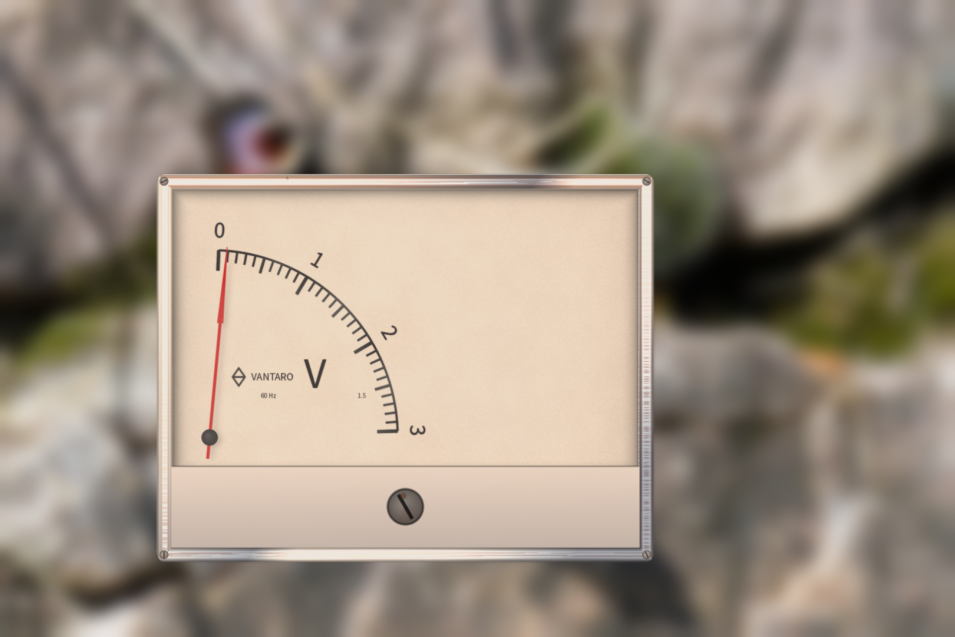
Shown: value=0.1 unit=V
